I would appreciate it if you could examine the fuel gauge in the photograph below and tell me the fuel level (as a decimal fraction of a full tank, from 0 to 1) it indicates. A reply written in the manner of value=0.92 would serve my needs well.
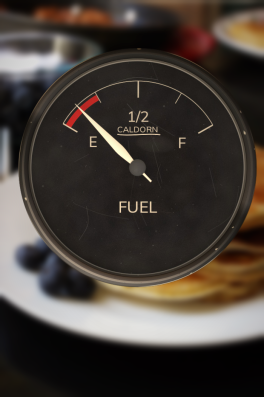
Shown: value=0.125
